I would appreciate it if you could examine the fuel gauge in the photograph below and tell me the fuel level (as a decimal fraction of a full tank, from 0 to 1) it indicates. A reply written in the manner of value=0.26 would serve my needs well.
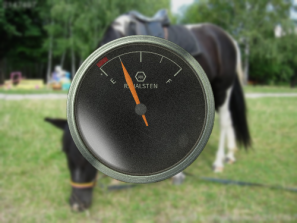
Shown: value=0.25
